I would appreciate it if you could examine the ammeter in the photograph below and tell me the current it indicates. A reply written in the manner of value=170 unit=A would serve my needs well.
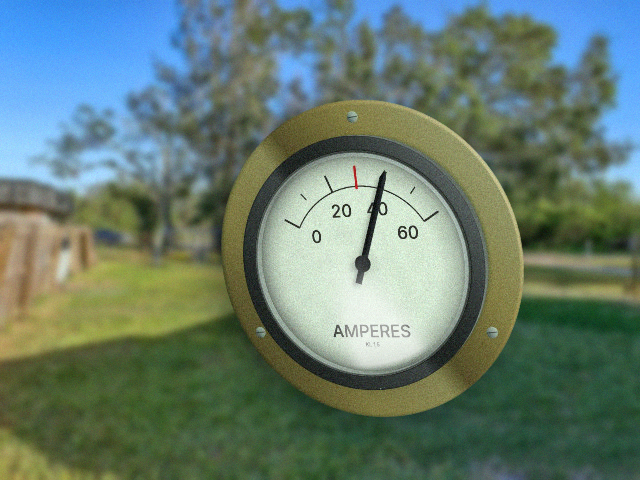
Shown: value=40 unit=A
